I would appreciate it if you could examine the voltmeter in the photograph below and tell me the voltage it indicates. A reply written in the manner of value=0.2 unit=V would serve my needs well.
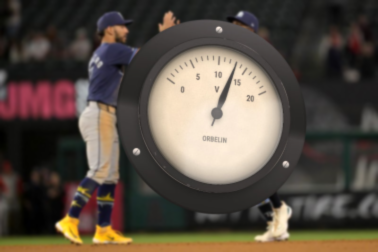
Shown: value=13 unit=V
